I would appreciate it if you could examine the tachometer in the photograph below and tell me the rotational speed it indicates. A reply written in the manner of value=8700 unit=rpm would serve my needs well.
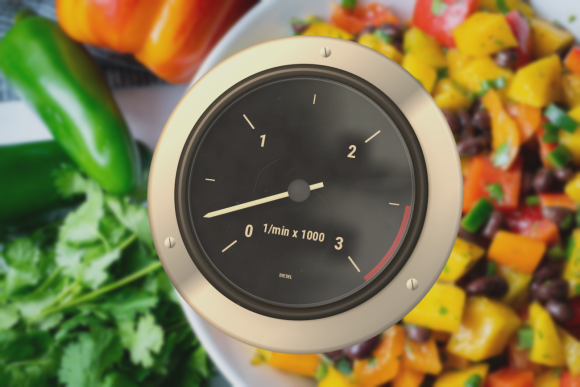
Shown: value=250 unit=rpm
